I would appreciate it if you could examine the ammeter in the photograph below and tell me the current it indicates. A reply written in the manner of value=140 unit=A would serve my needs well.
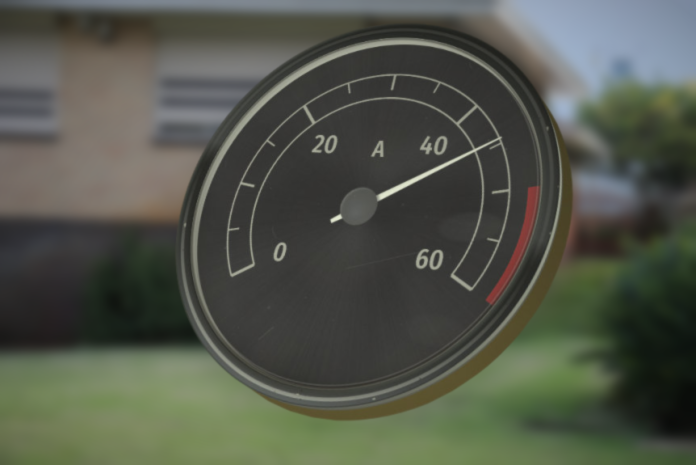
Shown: value=45 unit=A
